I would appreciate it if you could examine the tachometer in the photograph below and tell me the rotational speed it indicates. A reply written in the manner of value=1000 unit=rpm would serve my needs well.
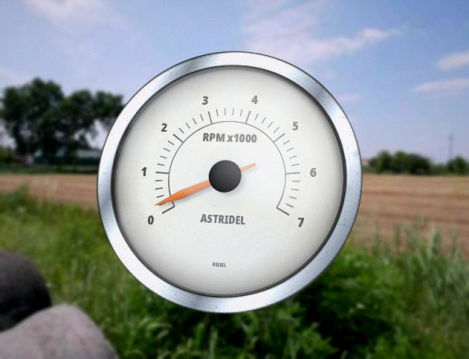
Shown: value=200 unit=rpm
